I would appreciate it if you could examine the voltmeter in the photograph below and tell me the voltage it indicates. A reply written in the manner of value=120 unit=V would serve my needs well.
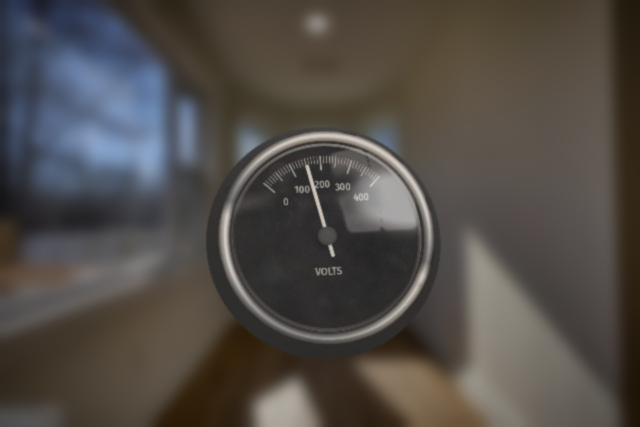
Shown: value=150 unit=V
